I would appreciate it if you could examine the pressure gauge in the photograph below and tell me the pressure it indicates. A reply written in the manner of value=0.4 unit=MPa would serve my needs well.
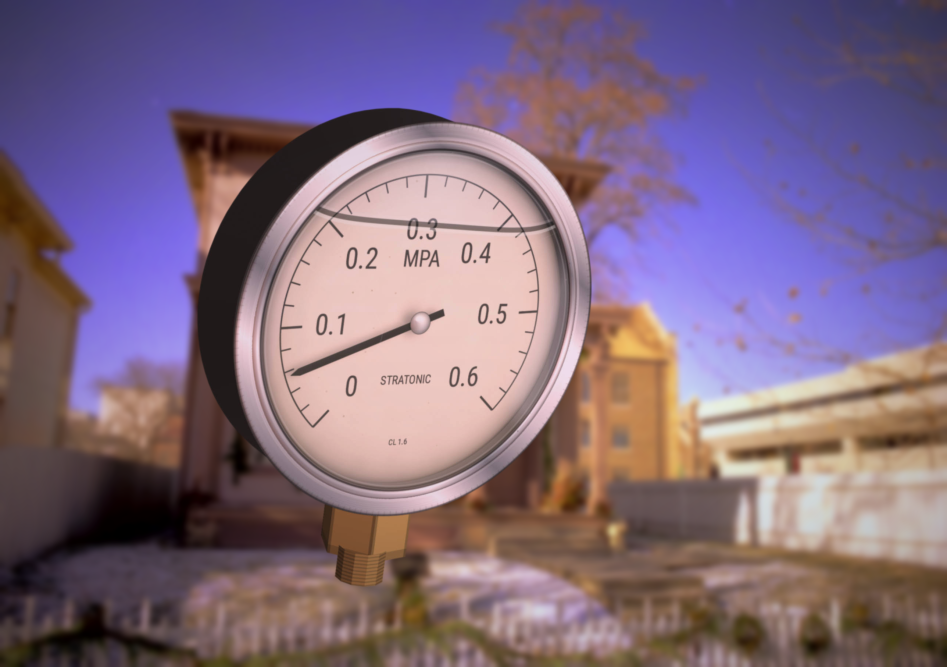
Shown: value=0.06 unit=MPa
